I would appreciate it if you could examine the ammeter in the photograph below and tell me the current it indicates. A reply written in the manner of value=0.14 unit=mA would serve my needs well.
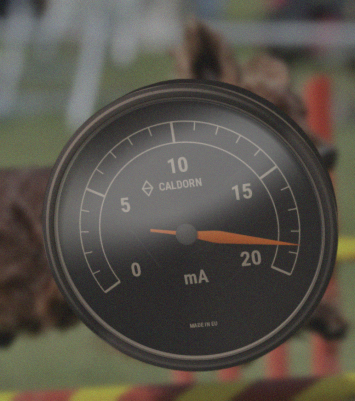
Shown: value=18.5 unit=mA
